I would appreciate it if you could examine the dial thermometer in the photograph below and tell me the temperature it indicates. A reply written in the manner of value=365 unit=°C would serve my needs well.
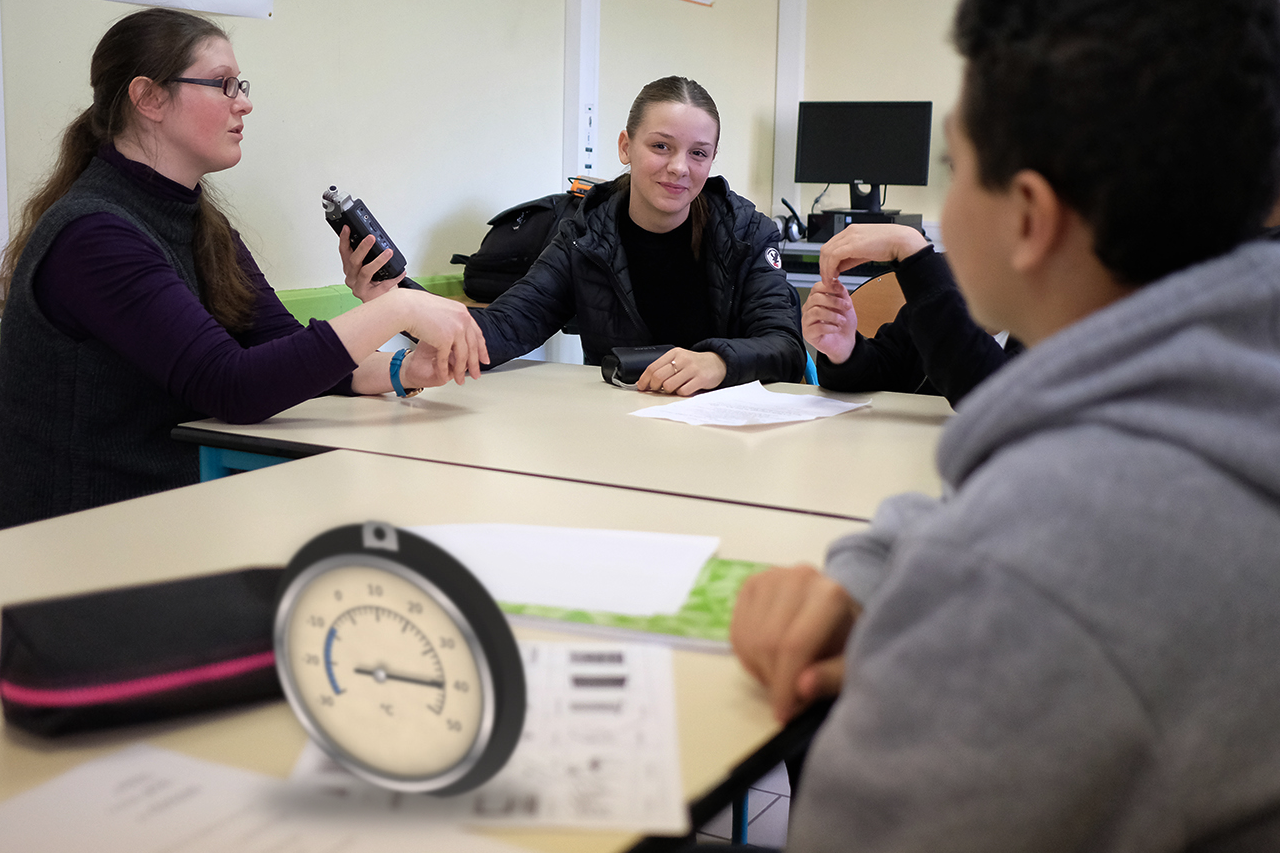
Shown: value=40 unit=°C
